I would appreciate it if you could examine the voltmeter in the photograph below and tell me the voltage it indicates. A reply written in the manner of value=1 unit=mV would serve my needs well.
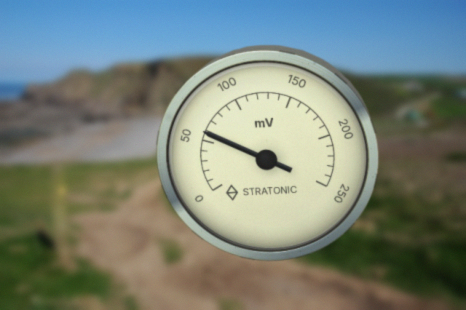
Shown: value=60 unit=mV
